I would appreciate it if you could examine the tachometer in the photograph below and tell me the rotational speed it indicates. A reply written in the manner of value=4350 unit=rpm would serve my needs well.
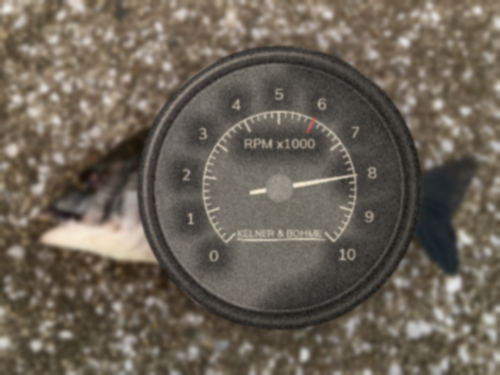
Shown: value=8000 unit=rpm
